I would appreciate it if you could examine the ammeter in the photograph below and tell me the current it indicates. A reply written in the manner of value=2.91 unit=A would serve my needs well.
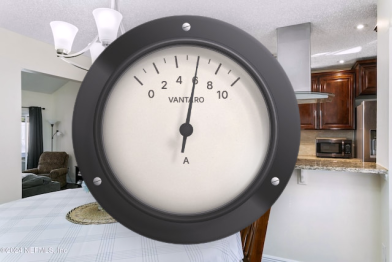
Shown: value=6 unit=A
